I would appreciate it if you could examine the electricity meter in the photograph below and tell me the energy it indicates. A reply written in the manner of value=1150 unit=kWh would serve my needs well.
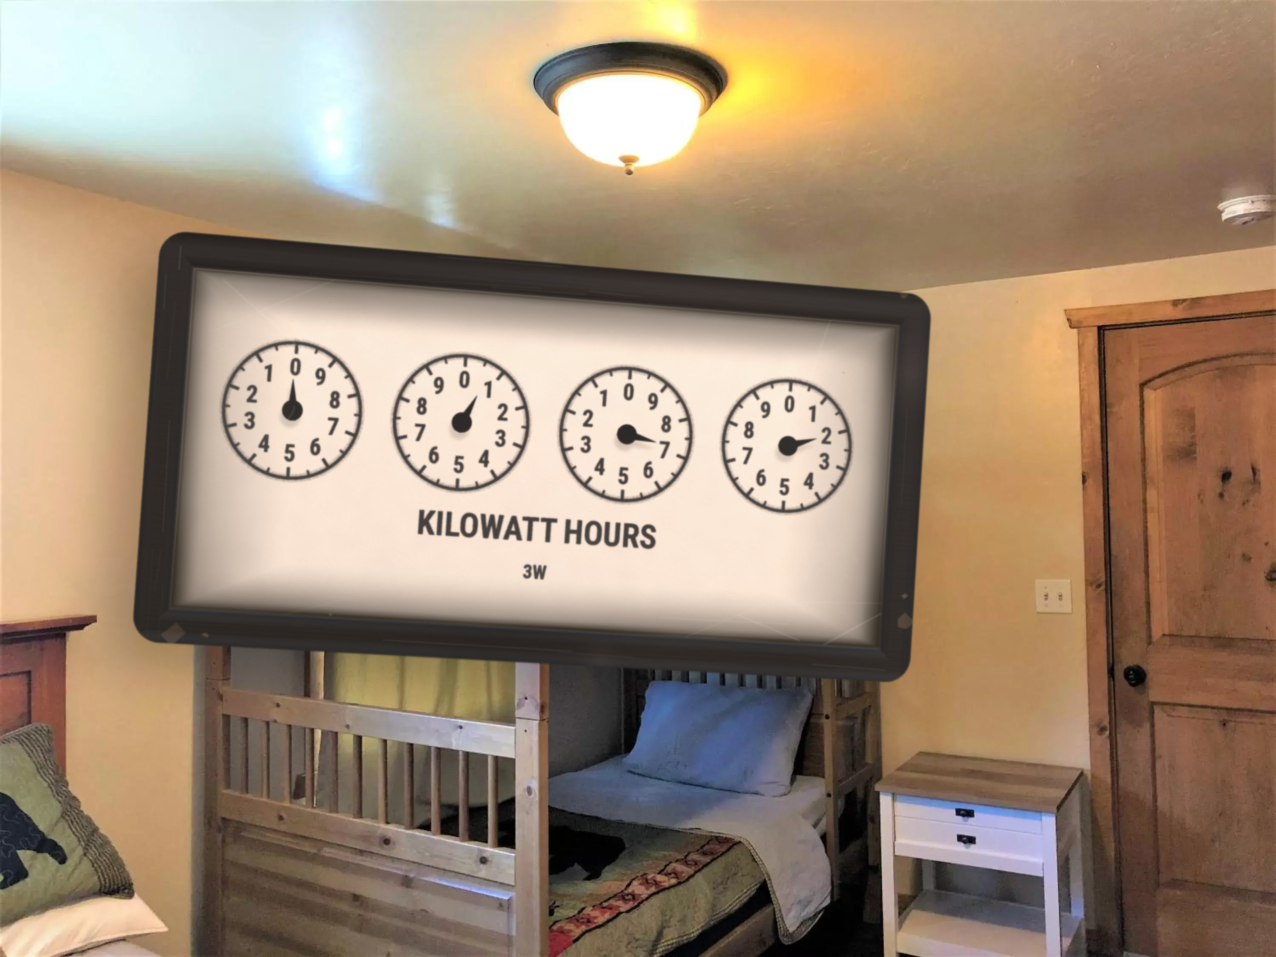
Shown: value=72 unit=kWh
